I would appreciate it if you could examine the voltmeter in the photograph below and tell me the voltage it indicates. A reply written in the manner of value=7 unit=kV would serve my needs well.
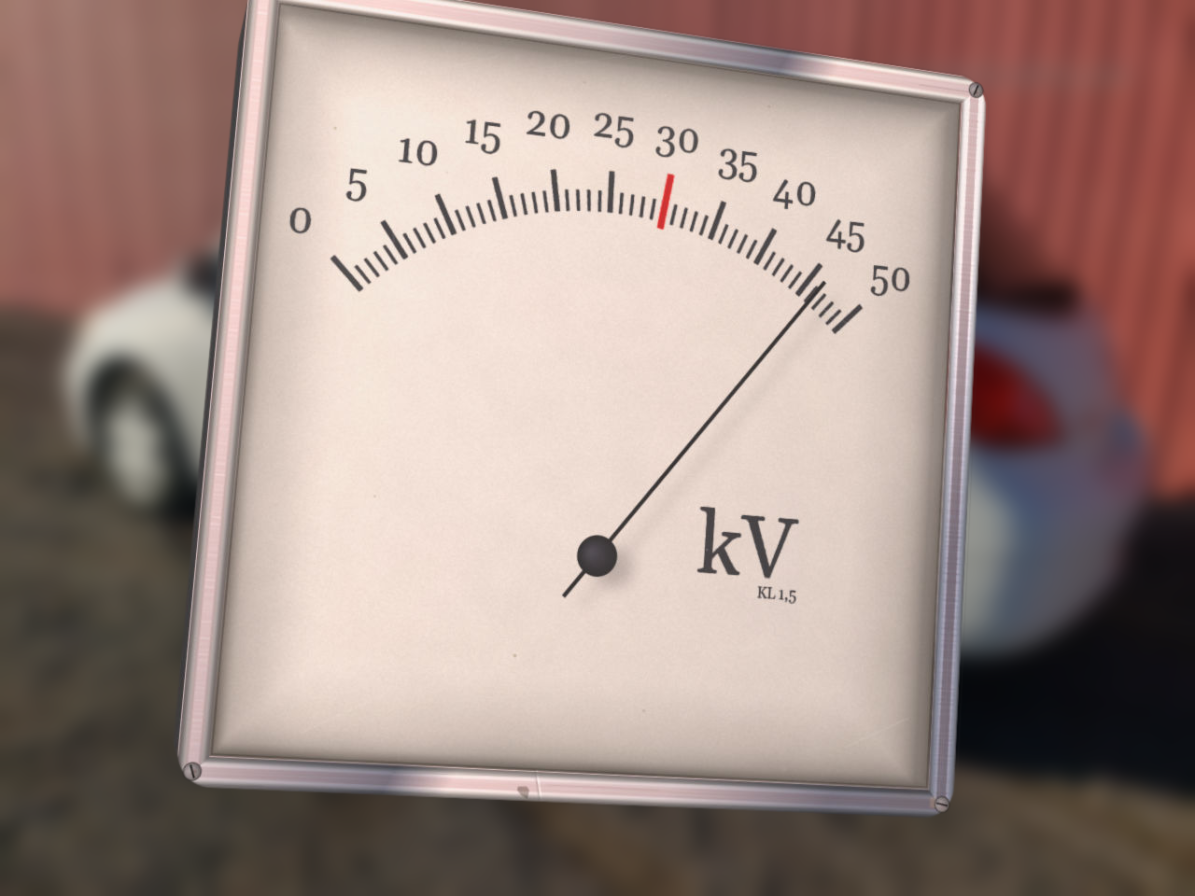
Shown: value=46 unit=kV
